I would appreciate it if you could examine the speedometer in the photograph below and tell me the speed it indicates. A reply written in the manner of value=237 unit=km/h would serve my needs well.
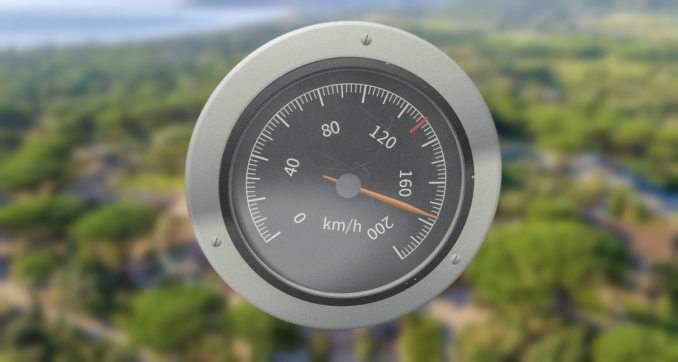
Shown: value=176 unit=km/h
